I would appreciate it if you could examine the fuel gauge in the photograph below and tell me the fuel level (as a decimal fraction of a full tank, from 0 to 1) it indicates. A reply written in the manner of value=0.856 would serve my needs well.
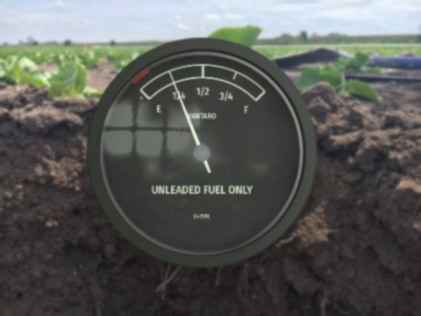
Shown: value=0.25
